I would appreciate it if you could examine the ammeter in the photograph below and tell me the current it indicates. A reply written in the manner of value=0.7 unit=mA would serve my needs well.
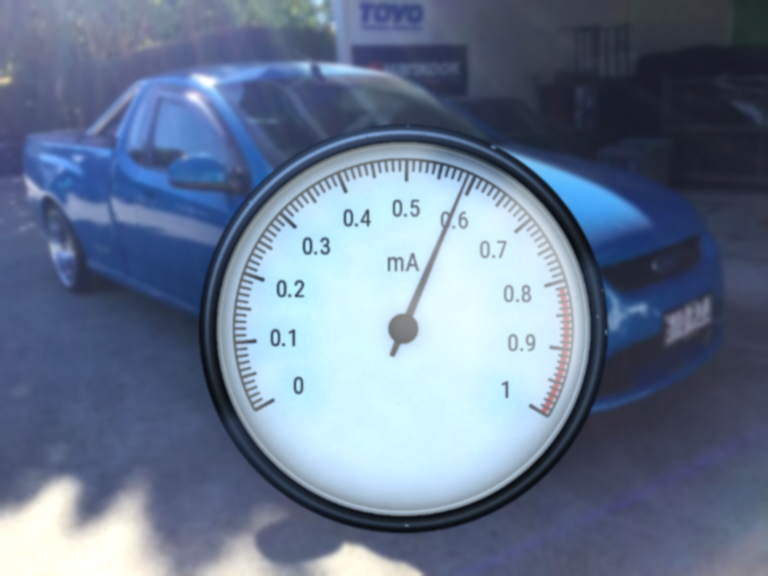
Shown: value=0.59 unit=mA
